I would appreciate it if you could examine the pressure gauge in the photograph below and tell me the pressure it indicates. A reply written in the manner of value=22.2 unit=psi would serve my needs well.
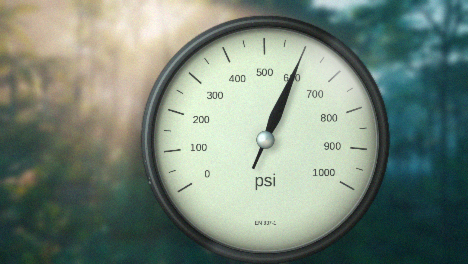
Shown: value=600 unit=psi
